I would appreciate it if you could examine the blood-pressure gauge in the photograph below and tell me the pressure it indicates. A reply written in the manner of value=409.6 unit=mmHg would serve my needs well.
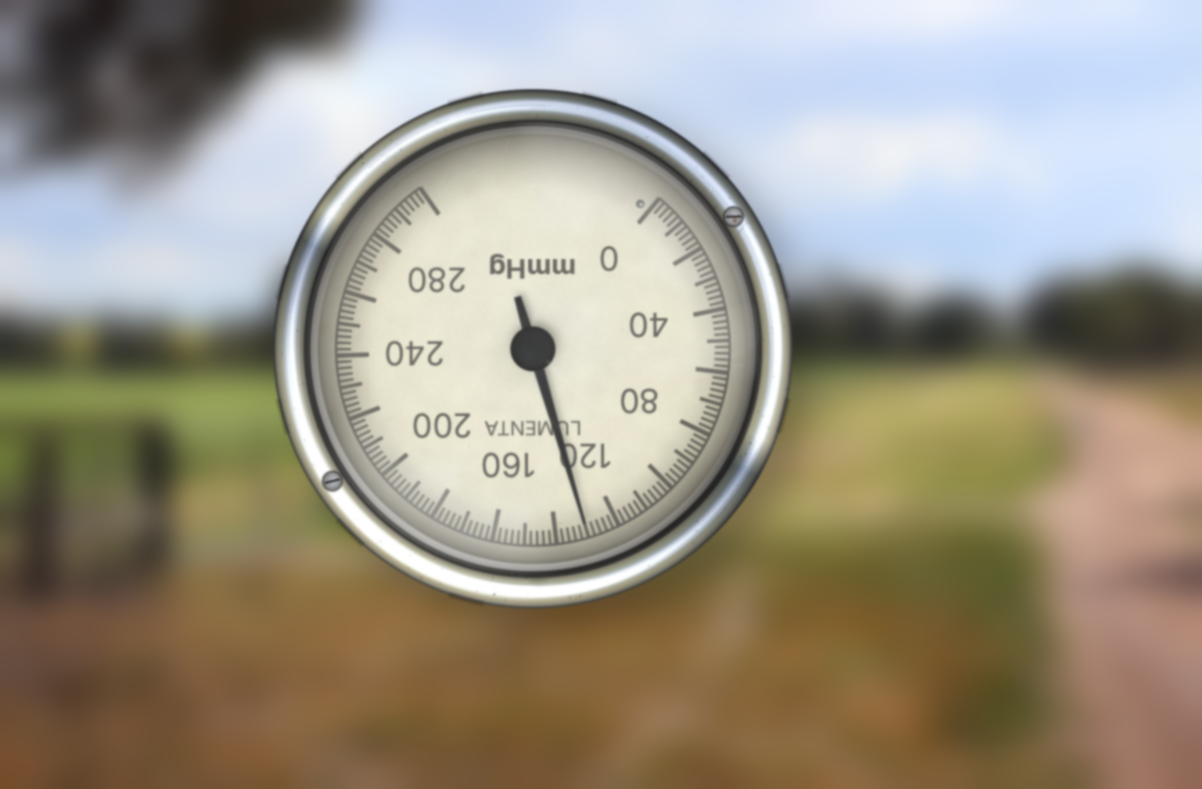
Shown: value=130 unit=mmHg
